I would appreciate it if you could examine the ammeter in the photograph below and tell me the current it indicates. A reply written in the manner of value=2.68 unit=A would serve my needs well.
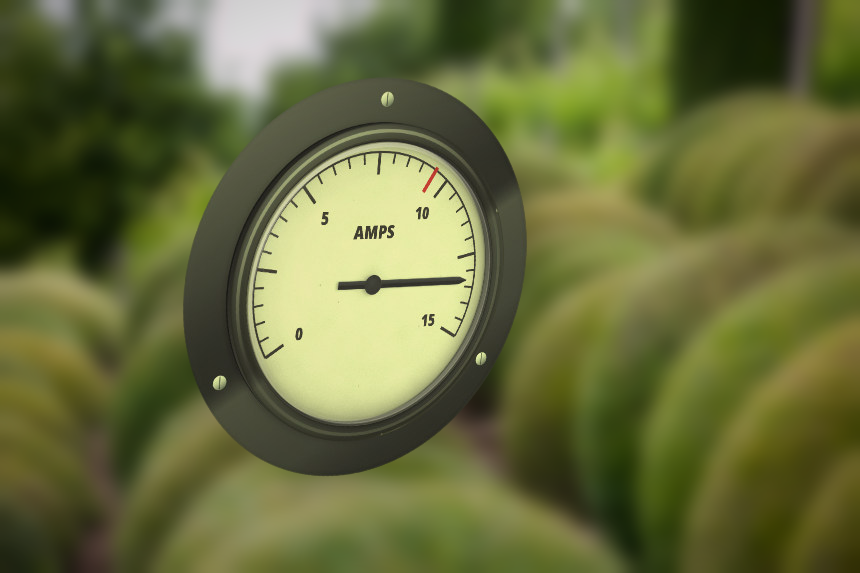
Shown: value=13.25 unit=A
